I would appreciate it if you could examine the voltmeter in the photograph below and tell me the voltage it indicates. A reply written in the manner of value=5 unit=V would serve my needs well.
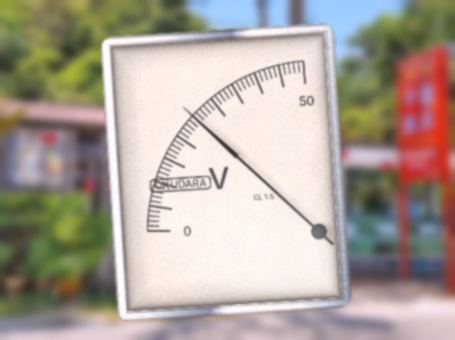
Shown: value=25 unit=V
